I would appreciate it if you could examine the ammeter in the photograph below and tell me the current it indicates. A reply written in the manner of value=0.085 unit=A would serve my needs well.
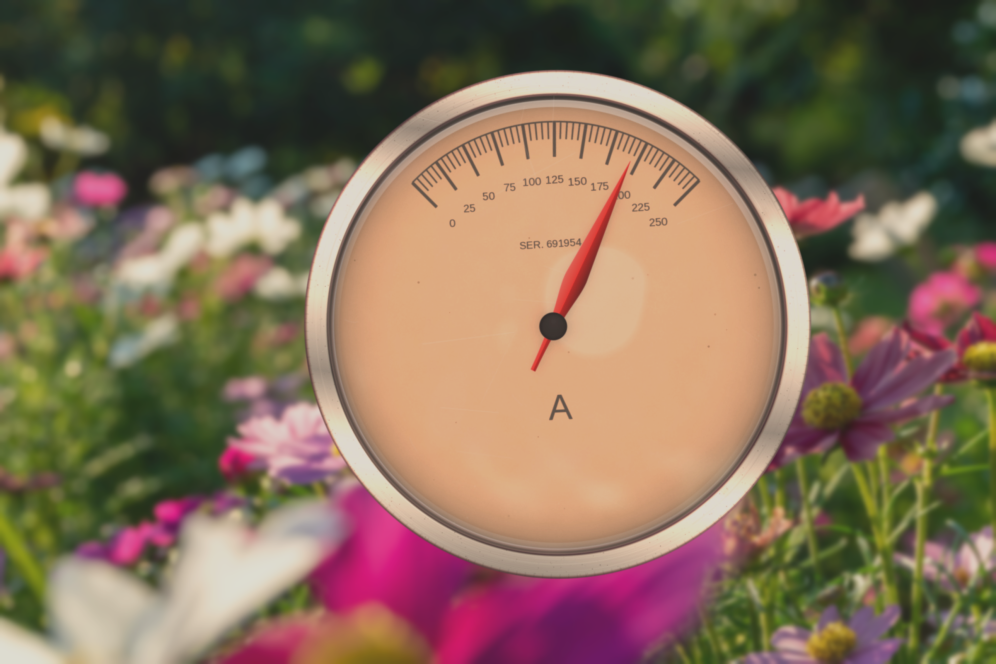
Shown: value=195 unit=A
